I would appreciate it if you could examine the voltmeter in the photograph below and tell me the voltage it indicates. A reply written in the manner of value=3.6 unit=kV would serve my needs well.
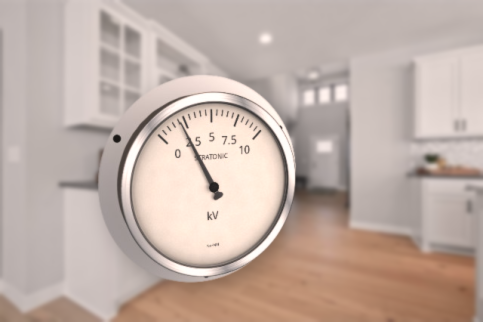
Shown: value=2 unit=kV
